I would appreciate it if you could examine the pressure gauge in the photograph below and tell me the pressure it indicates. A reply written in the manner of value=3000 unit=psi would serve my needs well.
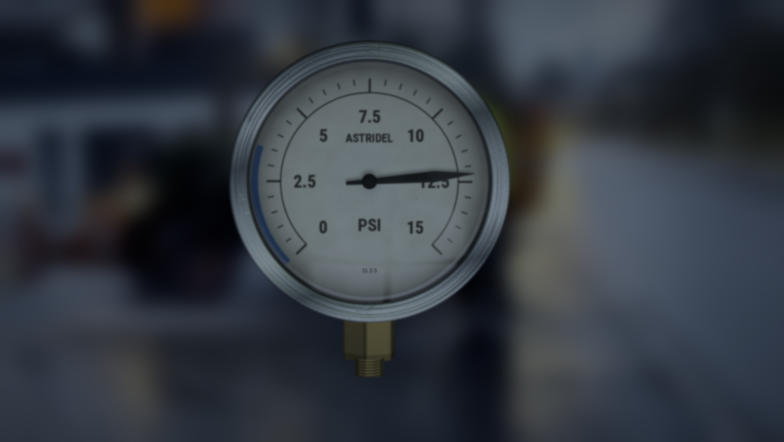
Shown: value=12.25 unit=psi
